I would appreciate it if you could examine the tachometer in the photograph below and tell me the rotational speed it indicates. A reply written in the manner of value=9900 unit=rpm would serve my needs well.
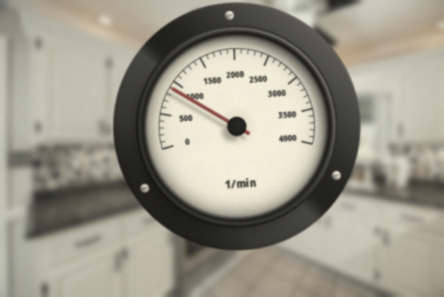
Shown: value=900 unit=rpm
